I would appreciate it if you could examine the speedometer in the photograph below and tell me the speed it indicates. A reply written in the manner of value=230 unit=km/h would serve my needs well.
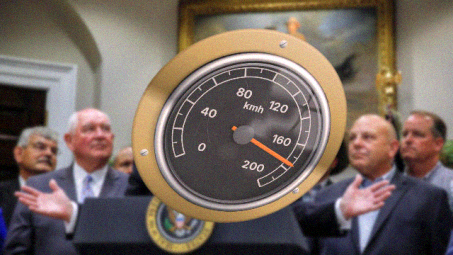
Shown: value=175 unit=km/h
